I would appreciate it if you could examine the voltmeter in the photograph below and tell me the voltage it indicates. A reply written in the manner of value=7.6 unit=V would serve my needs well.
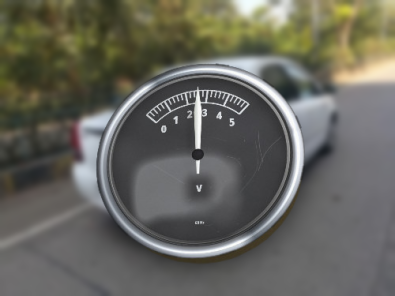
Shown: value=2.6 unit=V
